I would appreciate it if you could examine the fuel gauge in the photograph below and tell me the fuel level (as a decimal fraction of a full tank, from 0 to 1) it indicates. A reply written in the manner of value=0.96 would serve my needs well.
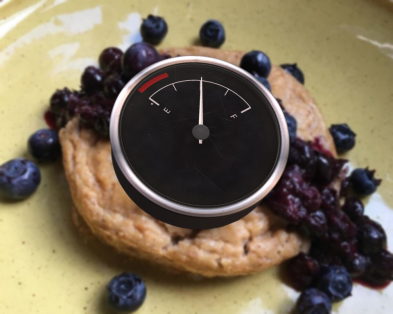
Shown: value=0.5
